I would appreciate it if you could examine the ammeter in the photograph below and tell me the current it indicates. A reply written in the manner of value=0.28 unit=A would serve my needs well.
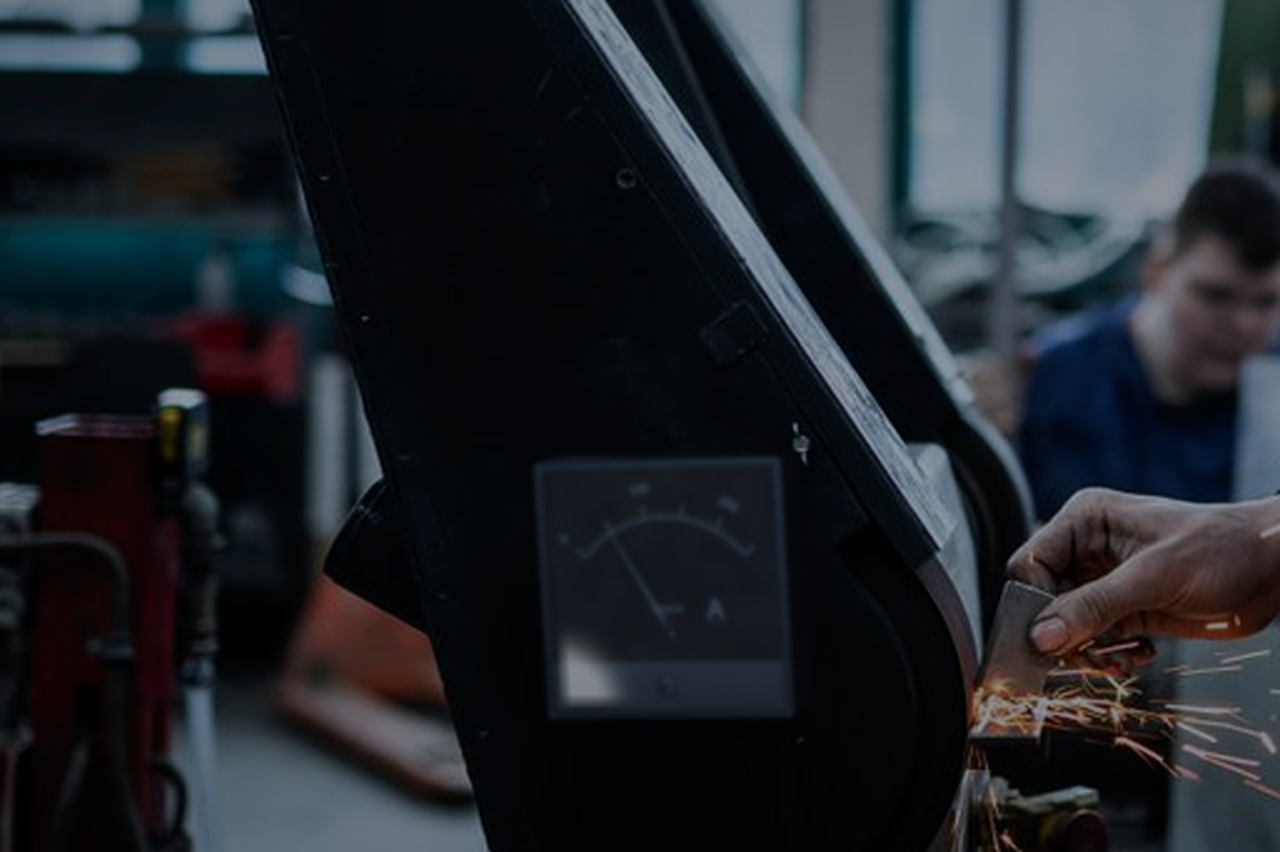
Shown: value=50 unit=A
